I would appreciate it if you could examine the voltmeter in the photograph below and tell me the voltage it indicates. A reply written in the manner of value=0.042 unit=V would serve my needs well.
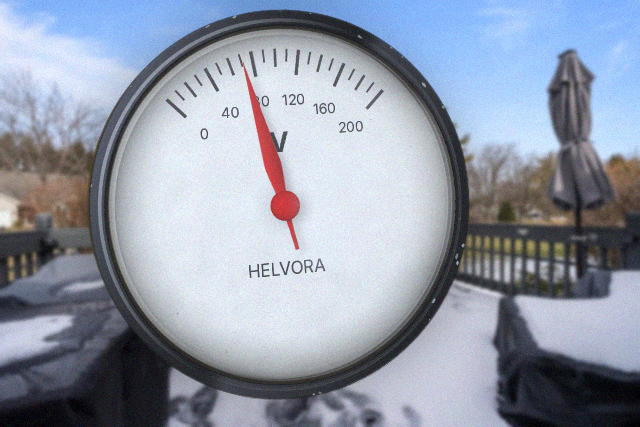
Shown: value=70 unit=V
